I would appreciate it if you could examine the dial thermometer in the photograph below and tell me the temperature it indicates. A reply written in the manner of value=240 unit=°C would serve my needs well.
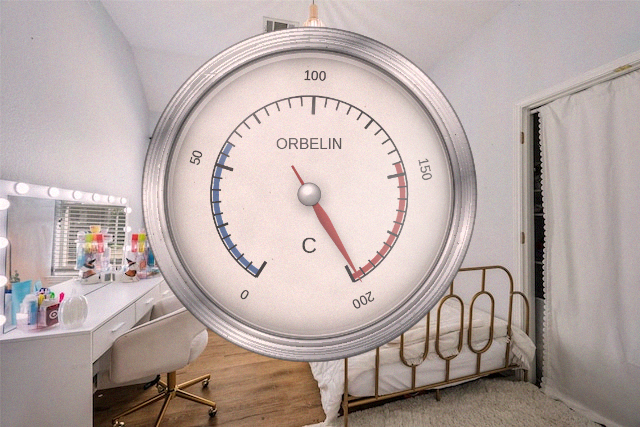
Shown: value=197.5 unit=°C
